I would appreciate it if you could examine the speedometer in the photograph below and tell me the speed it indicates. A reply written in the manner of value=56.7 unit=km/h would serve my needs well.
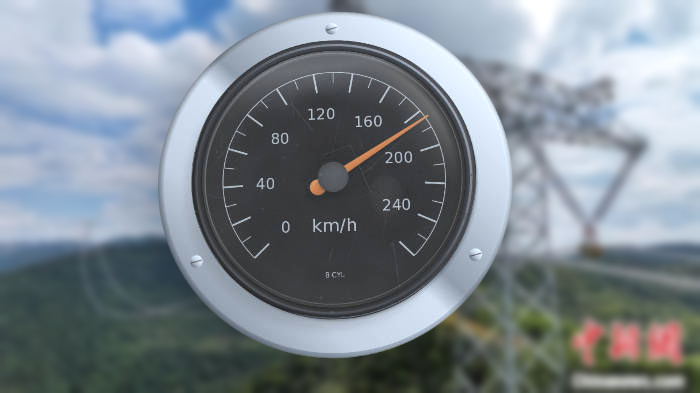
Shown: value=185 unit=km/h
